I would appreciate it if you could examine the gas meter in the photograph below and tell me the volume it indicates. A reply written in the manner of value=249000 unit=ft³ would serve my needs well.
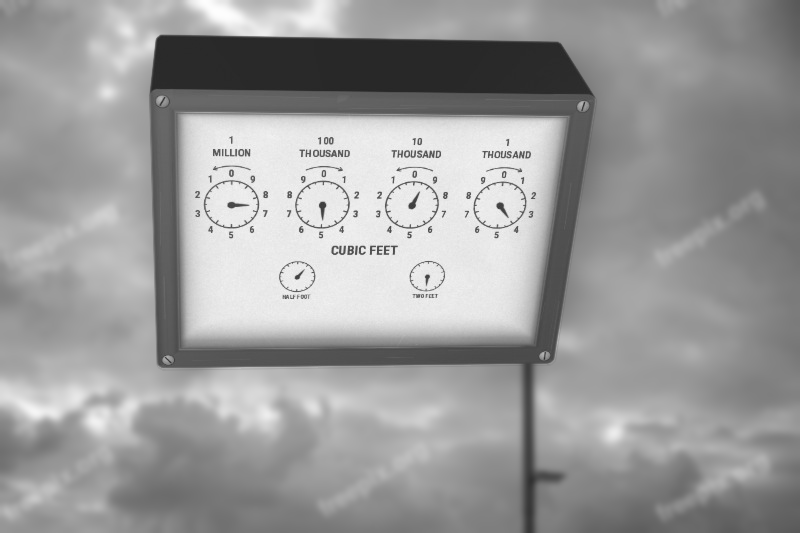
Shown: value=749400 unit=ft³
